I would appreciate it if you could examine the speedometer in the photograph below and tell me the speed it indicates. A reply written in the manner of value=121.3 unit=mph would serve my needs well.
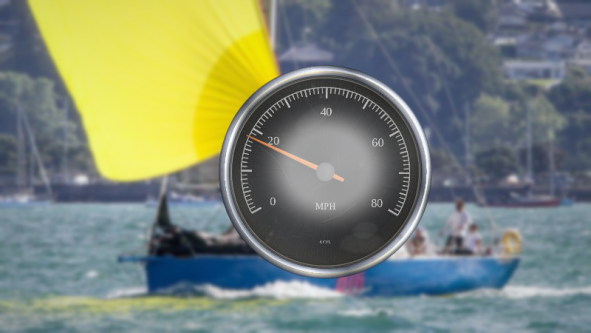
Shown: value=18 unit=mph
